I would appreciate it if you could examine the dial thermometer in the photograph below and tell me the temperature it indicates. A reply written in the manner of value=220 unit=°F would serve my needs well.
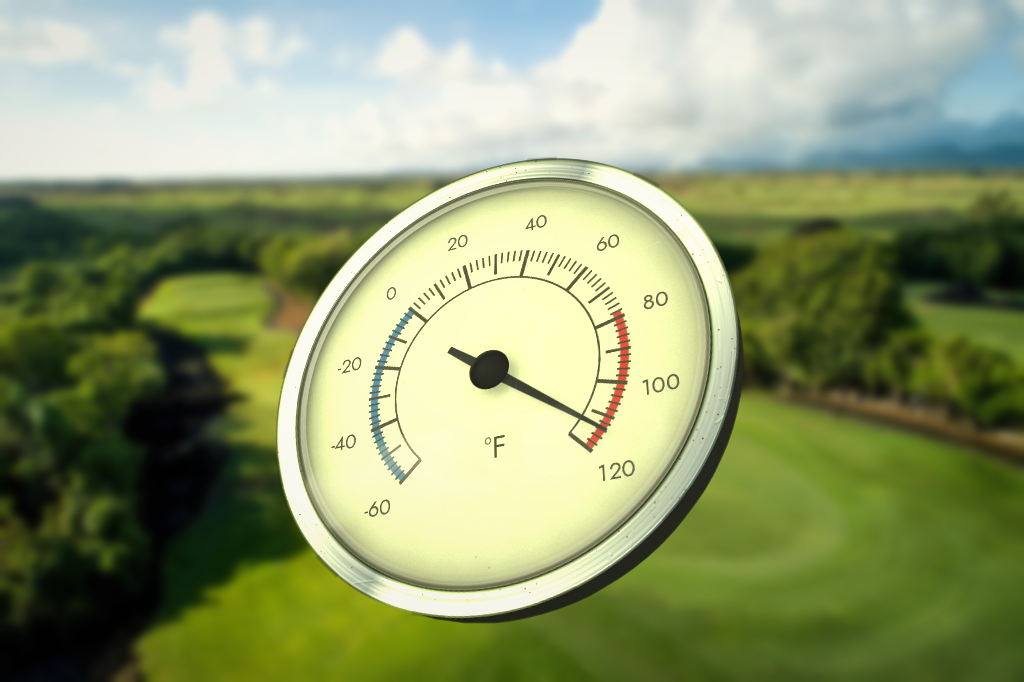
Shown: value=114 unit=°F
